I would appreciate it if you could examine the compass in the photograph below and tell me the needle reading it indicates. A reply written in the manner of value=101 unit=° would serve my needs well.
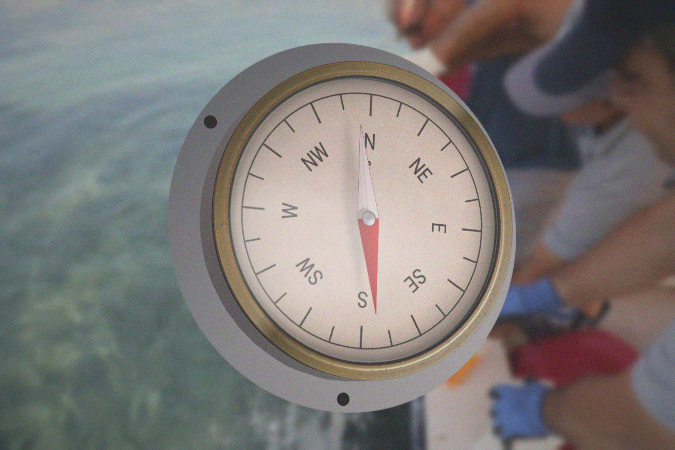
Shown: value=172.5 unit=°
